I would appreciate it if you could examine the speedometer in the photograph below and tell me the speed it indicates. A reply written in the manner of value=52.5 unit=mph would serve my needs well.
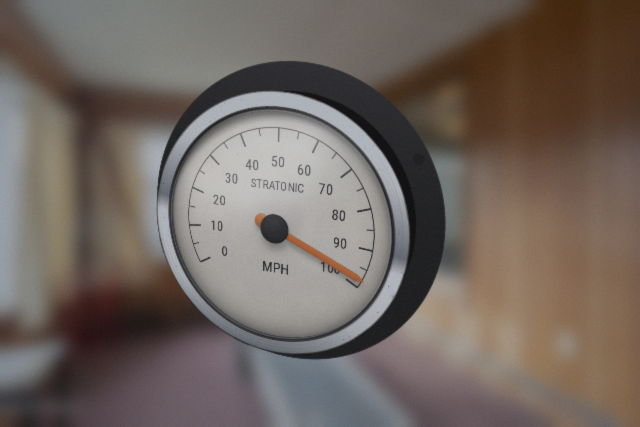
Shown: value=97.5 unit=mph
